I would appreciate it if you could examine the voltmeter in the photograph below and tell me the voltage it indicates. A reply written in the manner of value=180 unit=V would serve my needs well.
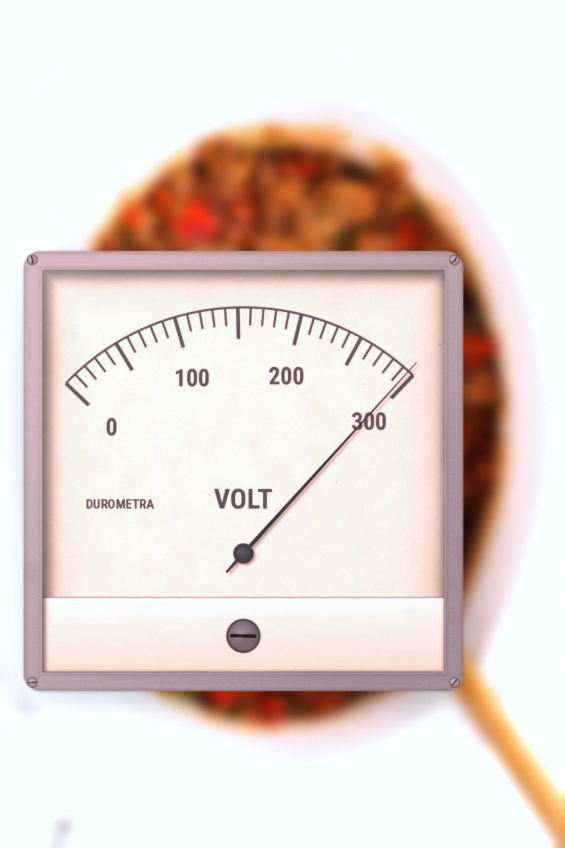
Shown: value=295 unit=V
